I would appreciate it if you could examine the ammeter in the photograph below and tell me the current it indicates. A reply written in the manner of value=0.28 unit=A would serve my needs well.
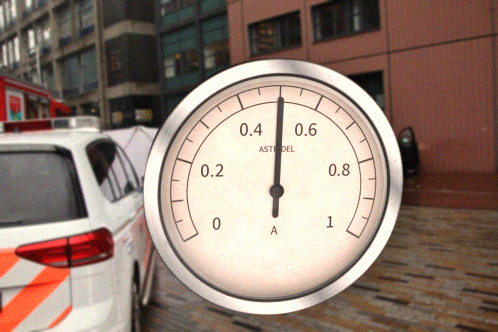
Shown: value=0.5 unit=A
